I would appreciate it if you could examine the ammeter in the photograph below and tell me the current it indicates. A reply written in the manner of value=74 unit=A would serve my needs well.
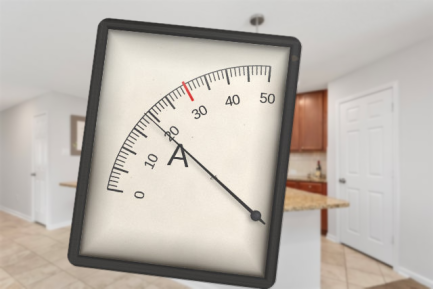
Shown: value=19 unit=A
